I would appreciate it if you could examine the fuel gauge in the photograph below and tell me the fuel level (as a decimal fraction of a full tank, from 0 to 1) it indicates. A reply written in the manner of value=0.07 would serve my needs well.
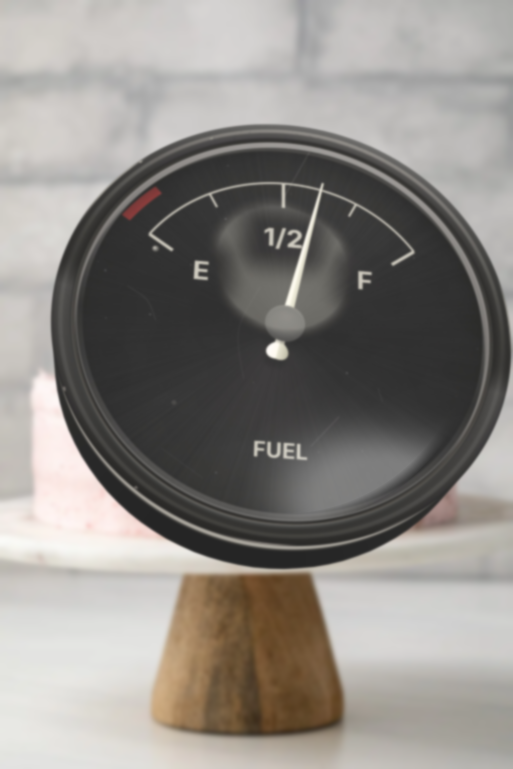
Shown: value=0.625
